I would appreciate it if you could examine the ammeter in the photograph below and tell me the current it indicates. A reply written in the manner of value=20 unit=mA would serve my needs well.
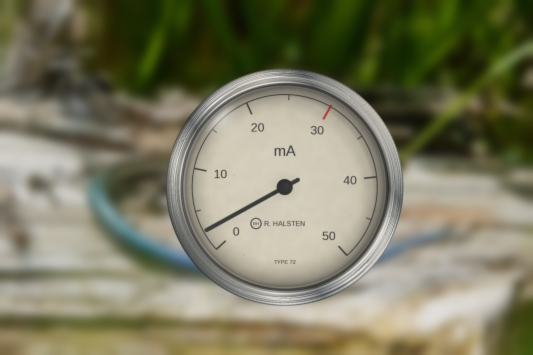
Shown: value=2.5 unit=mA
